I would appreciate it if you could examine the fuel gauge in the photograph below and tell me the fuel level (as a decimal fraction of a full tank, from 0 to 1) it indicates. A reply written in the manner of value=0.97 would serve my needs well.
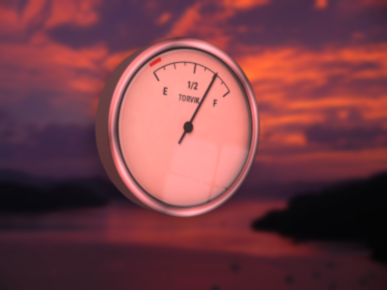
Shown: value=0.75
